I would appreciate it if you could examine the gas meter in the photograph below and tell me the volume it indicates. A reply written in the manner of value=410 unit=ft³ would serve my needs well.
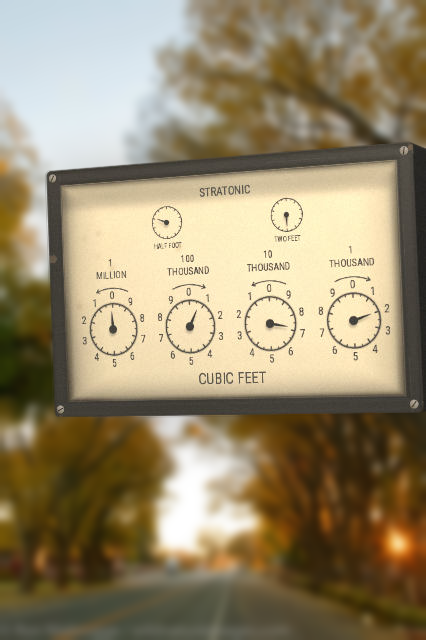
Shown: value=7200 unit=ft³
